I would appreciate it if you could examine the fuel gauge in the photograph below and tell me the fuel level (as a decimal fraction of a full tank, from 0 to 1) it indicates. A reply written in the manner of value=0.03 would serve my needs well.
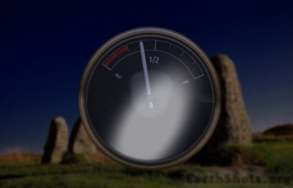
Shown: value=0.375
